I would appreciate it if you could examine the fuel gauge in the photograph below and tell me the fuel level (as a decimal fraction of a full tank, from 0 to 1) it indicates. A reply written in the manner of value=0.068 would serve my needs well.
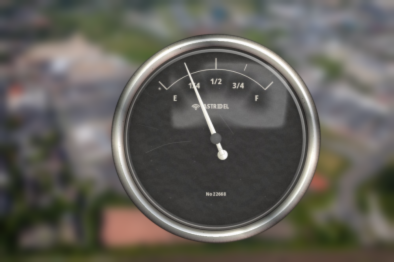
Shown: value=0.25
